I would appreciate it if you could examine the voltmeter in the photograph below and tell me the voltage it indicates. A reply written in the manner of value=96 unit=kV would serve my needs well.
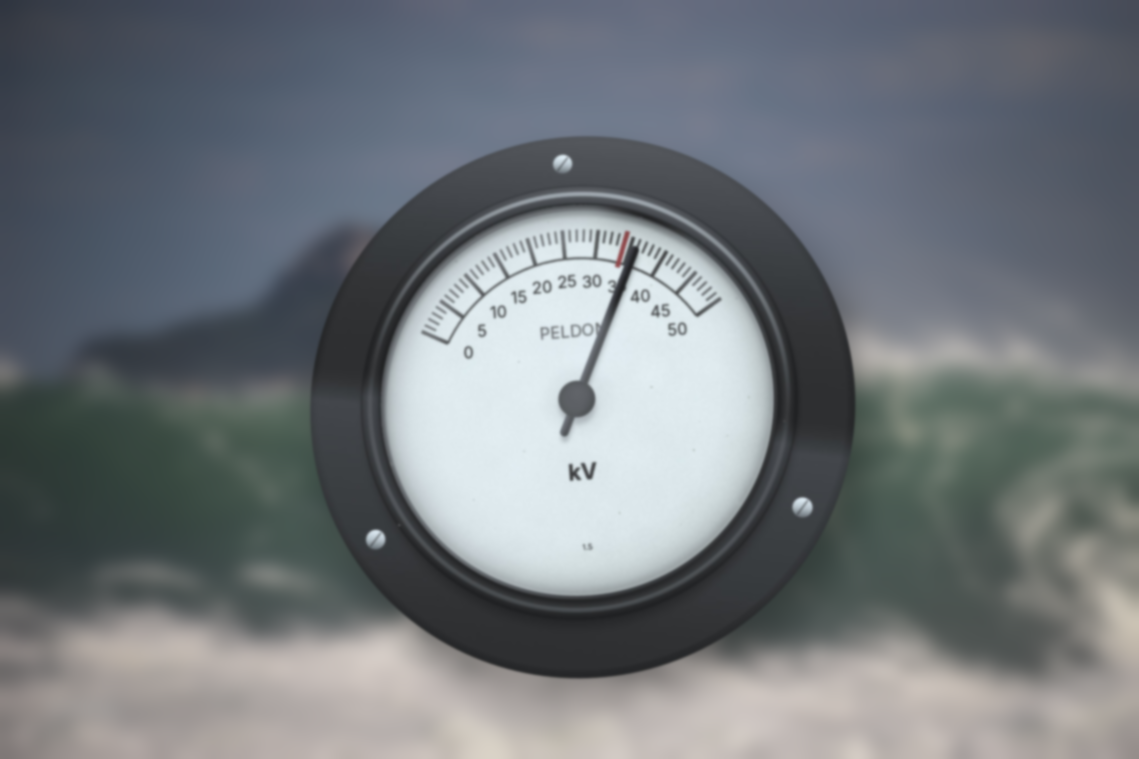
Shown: value=36 unit=kV
